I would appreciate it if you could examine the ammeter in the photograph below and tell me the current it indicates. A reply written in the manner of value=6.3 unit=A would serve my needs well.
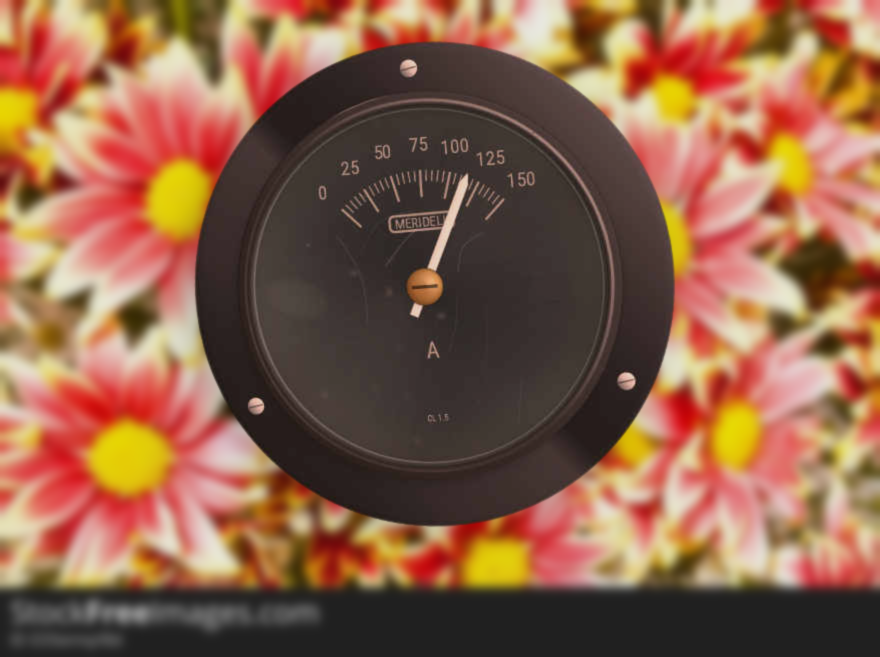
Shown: value=115 unit=A
